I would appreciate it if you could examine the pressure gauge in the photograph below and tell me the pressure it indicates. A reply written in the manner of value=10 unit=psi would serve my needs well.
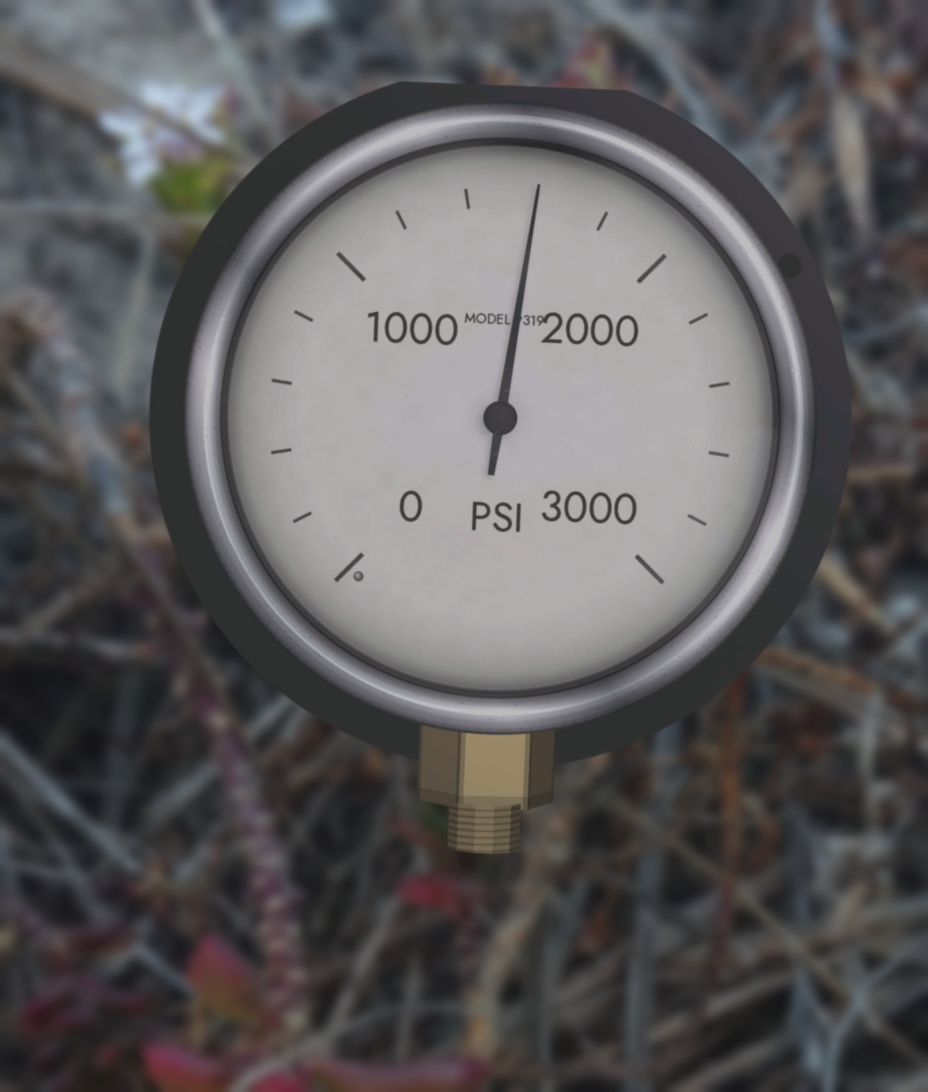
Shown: value=1600 unit=psi
